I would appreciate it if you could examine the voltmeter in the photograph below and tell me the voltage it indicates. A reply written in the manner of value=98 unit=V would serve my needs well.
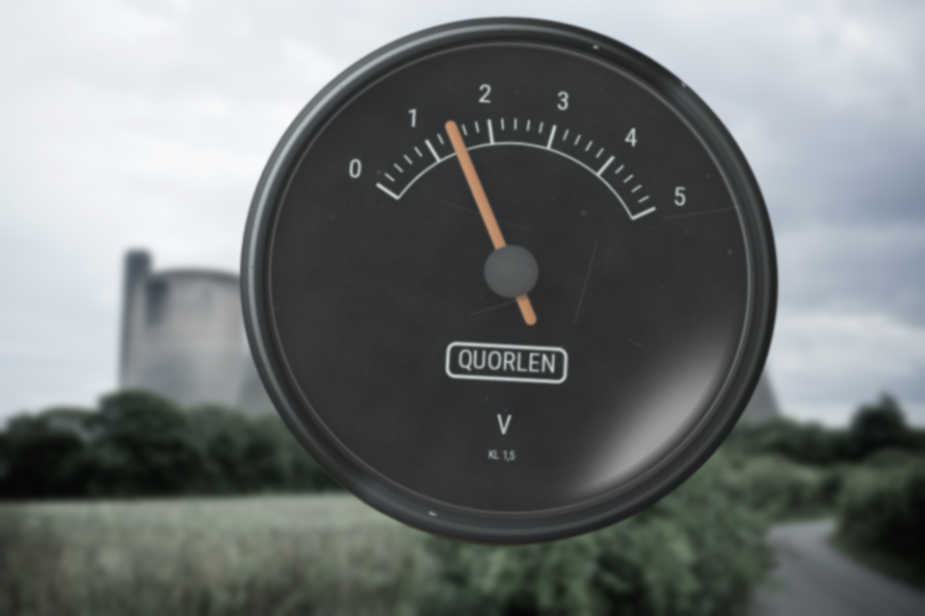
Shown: value=1.4 unit=V
